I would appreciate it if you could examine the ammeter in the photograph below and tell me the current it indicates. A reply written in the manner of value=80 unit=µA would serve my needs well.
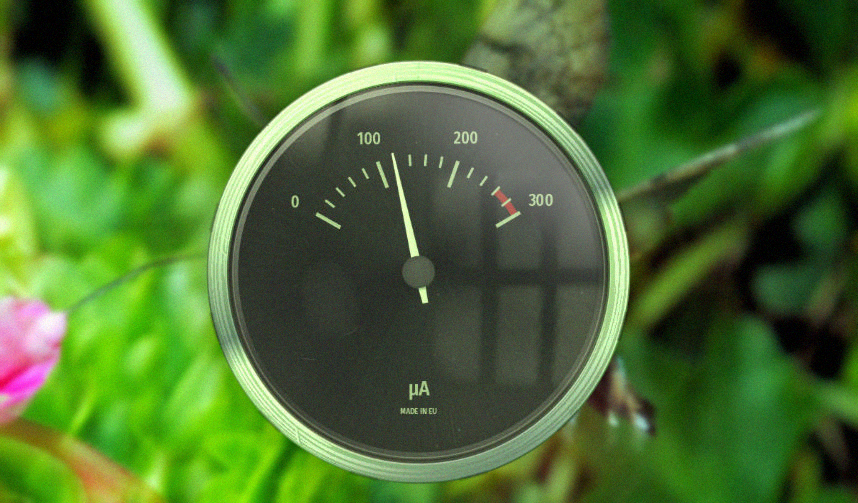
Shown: value=120 unit=µA
